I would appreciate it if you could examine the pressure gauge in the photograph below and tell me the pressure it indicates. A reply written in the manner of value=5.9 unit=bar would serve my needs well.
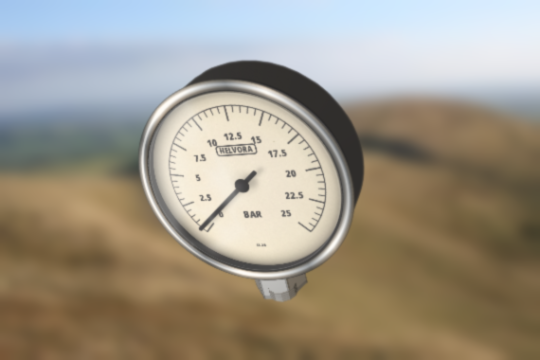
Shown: value=0.5 unit=bar
